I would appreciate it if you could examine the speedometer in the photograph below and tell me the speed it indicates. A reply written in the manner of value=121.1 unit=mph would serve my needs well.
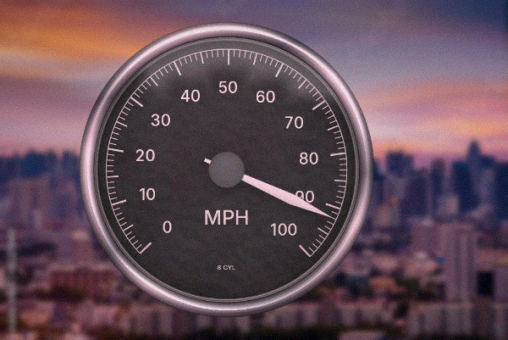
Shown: value=92 unit=mph
